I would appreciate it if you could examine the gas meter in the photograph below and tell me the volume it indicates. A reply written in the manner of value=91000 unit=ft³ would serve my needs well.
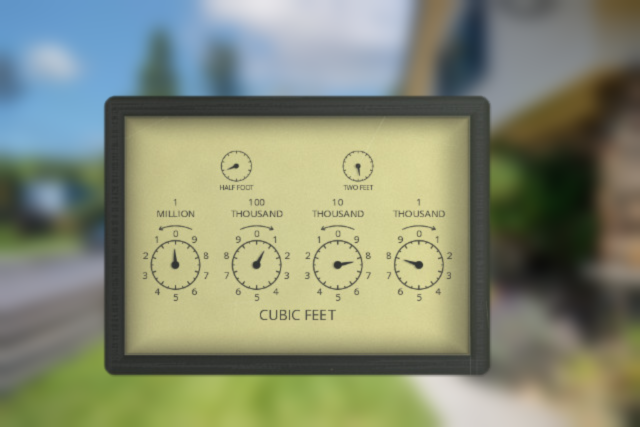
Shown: value=7800 unit=ft³
